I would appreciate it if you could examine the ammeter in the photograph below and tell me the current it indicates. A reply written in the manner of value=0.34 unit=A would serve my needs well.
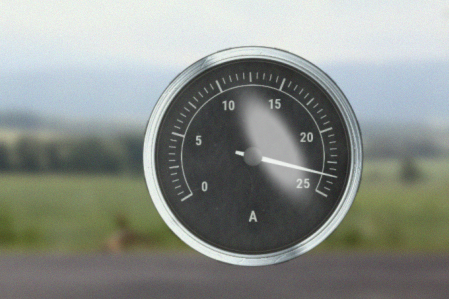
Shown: value=23.5 unit=A
